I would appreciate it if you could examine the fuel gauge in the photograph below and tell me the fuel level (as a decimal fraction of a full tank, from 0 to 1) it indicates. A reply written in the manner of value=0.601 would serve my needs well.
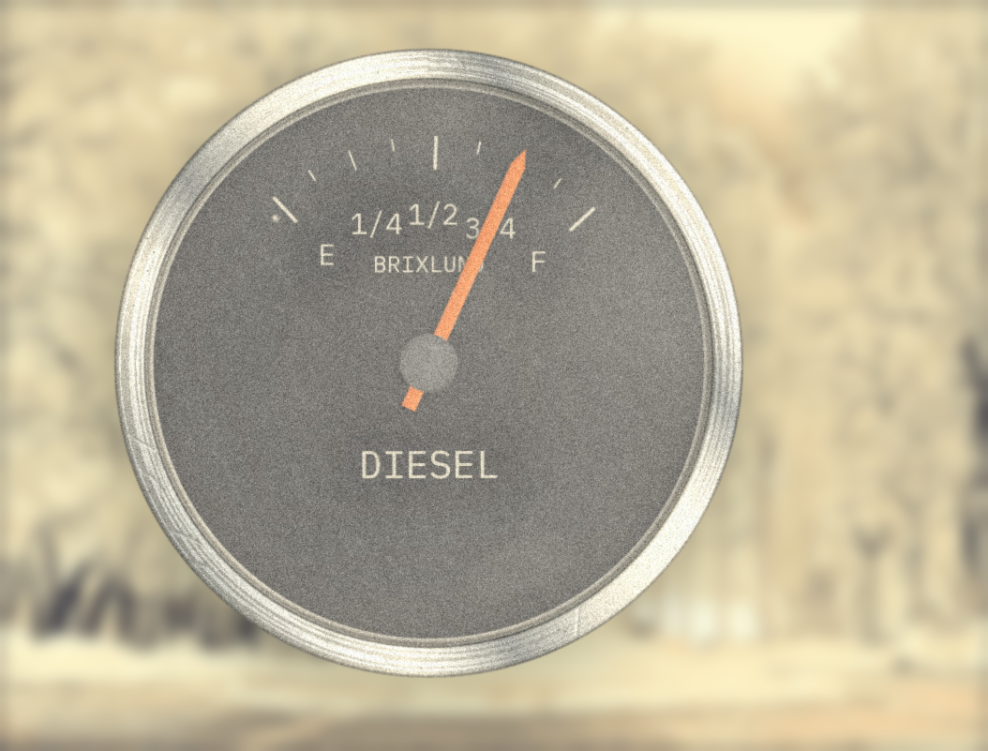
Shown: value=0.75
